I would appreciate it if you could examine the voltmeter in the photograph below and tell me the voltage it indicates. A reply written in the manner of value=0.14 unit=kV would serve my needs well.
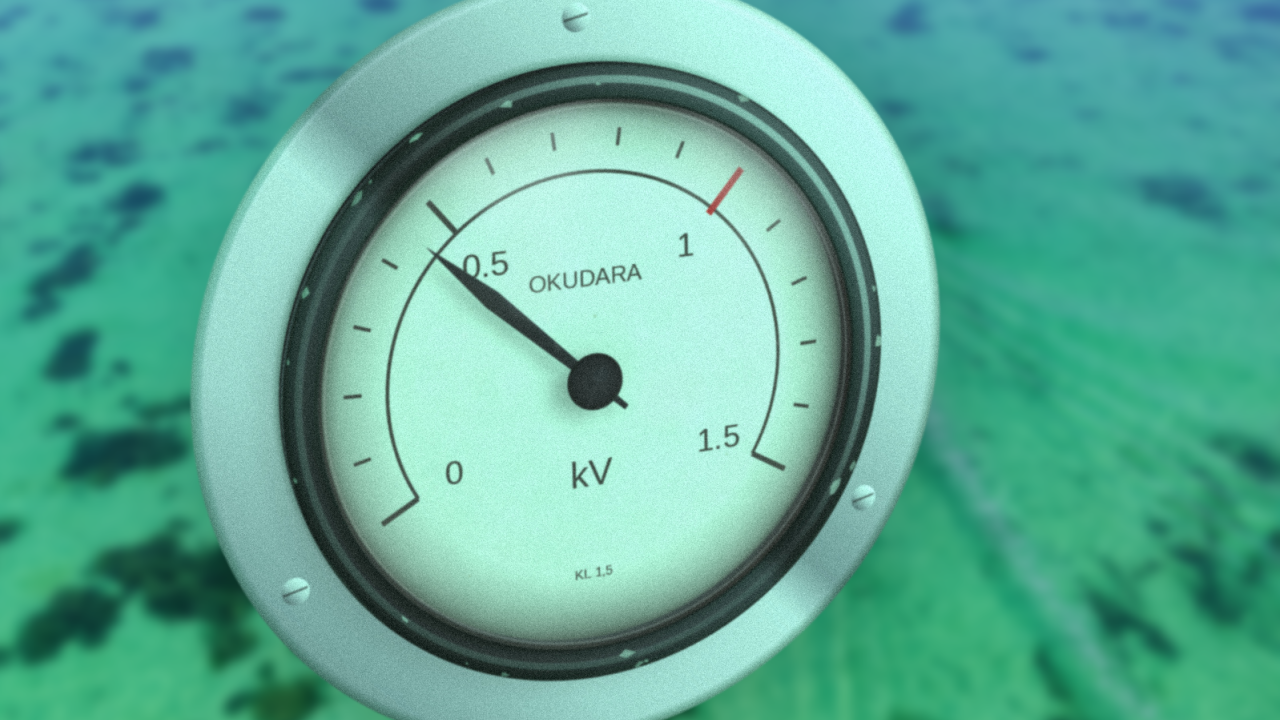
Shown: value=0.45 unit=kV
